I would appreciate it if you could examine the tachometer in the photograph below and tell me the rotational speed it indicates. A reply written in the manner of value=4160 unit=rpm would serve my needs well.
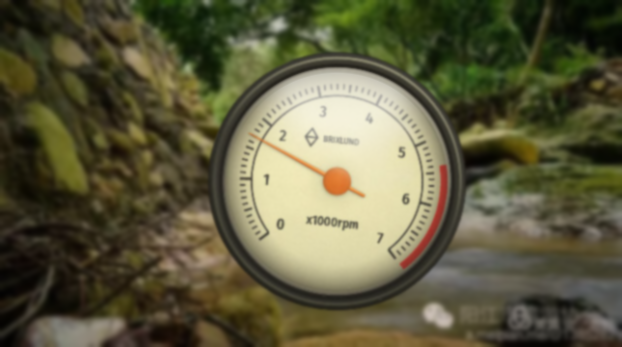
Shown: value=1700 unit=rpm
